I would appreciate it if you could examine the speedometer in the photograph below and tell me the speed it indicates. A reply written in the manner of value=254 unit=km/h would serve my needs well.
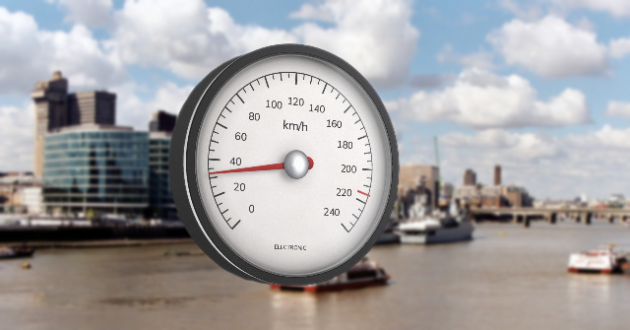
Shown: value=32.5 unit=km/h
